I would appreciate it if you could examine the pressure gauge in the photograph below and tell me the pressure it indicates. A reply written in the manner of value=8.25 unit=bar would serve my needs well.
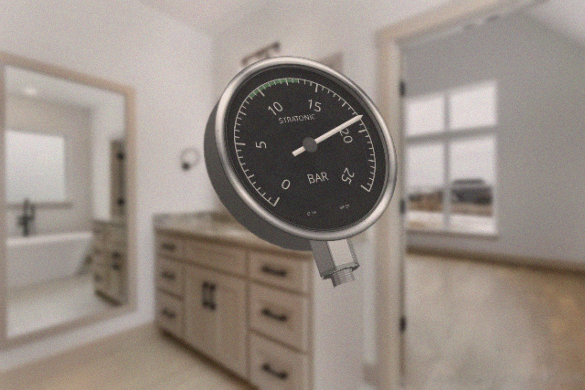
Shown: value=19 unit=bar
